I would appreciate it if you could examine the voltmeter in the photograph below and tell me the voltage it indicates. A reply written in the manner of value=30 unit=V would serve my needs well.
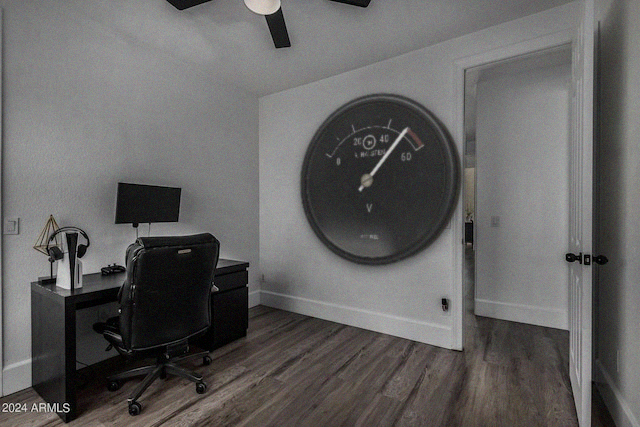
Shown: value=50 unit=V
